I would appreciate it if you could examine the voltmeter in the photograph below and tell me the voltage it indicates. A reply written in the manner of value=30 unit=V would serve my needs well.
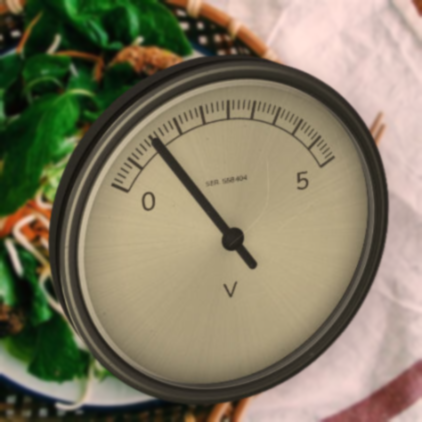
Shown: value=1 unit=V
